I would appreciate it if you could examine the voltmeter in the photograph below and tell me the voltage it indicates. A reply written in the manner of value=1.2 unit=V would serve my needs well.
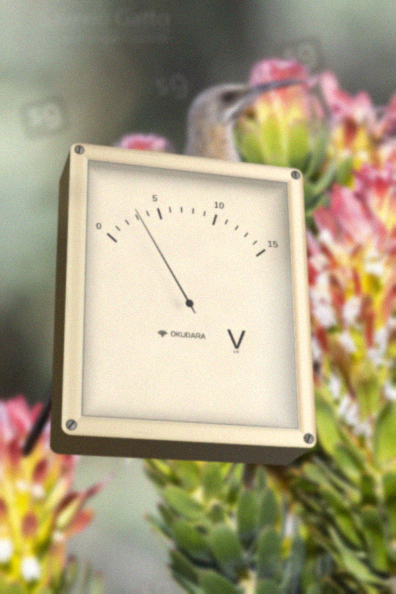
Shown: value=3 unit=V
